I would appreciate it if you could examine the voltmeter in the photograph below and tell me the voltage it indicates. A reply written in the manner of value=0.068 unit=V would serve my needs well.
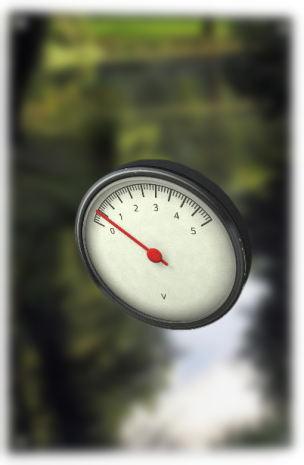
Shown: value=0.5 unit=V
